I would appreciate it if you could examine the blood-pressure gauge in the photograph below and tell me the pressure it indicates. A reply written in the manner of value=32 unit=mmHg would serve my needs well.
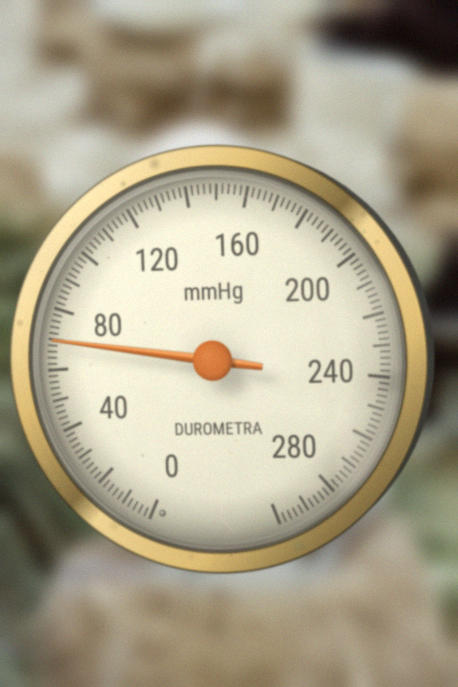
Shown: value=70 unit=mmHg
